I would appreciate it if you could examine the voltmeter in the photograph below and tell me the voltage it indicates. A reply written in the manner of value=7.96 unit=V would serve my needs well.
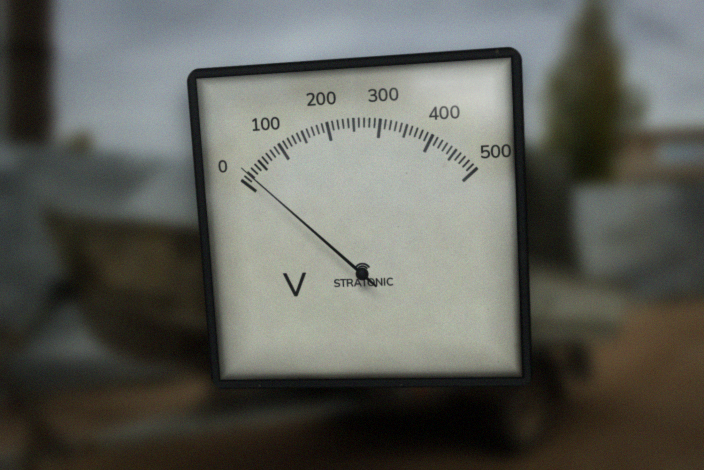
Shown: value=20 unit=V
